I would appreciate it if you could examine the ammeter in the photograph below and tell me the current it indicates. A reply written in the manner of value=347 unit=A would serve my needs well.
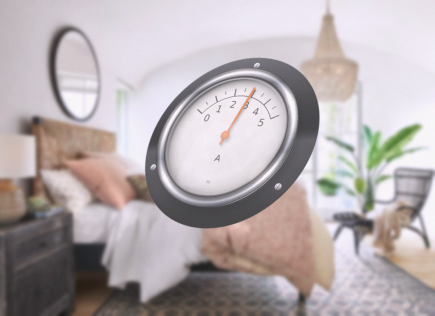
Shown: value=3 unit=A
